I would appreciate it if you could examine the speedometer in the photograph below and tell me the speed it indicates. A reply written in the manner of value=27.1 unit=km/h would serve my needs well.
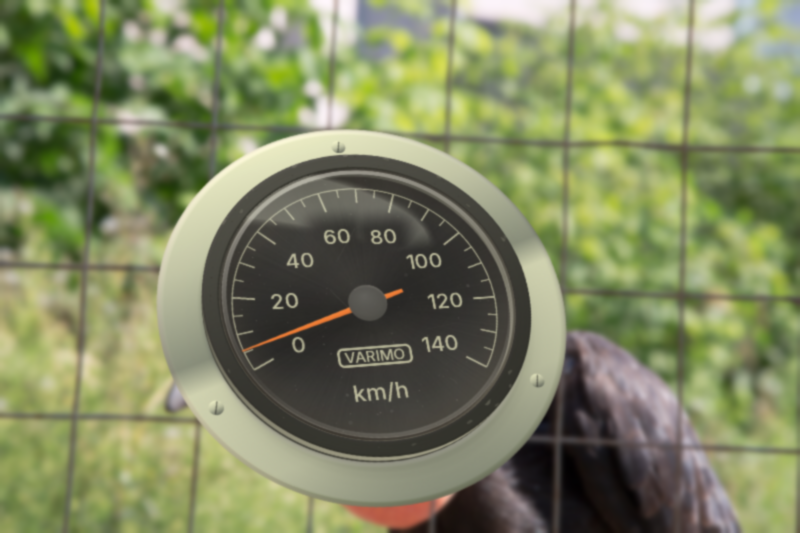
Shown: value=5 unit=km/h
